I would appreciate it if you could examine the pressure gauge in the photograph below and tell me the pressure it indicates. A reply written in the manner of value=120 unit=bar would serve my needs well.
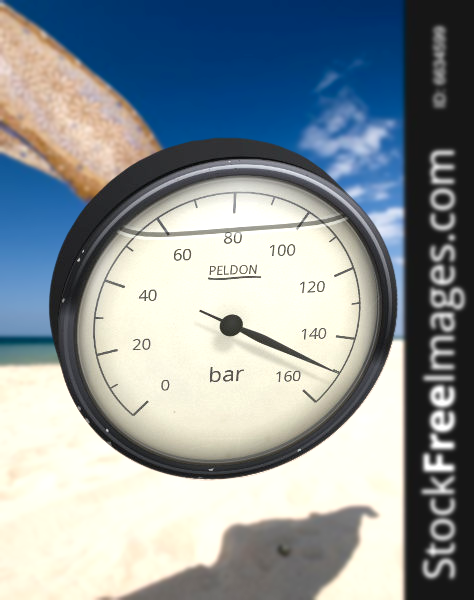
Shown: value=150 unit=bar
